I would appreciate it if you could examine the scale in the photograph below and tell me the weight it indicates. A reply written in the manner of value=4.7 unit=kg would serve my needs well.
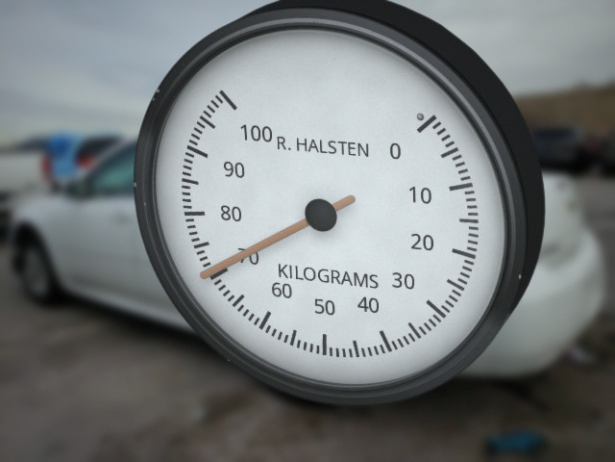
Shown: value=71 unit=kg
